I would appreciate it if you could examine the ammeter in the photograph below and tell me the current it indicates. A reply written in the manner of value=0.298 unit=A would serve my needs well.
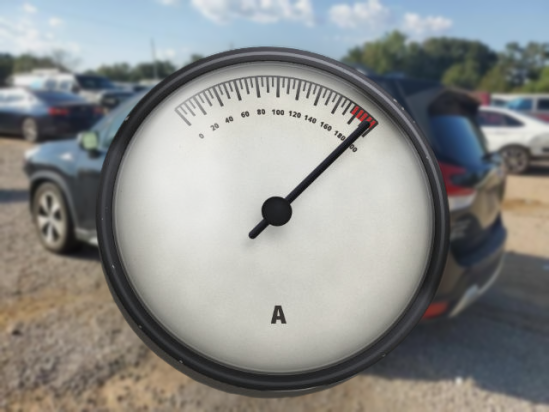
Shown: value=195 unit=A
